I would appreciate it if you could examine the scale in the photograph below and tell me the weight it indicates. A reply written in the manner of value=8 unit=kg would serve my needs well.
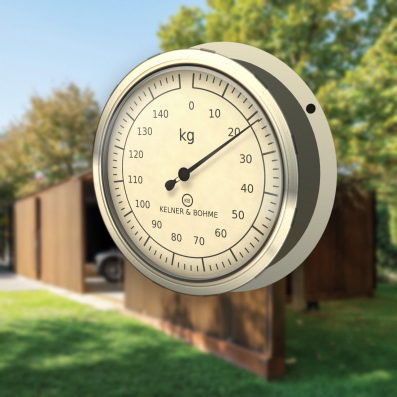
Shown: value=22 unit=kg
